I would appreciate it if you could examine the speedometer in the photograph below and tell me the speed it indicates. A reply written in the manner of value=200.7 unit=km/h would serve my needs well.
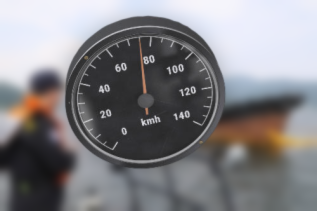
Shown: value=75 unit=km/h
